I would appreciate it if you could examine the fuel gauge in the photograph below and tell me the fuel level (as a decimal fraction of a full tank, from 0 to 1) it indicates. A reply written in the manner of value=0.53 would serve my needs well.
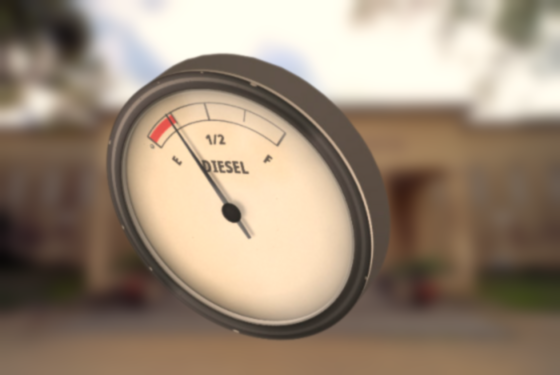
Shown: value=0.25
